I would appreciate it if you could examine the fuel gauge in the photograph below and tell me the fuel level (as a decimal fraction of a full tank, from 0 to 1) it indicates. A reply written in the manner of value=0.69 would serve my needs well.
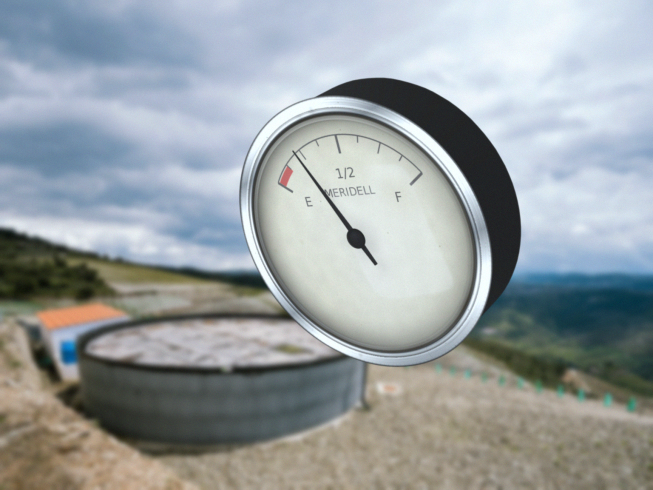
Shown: value=0.25
